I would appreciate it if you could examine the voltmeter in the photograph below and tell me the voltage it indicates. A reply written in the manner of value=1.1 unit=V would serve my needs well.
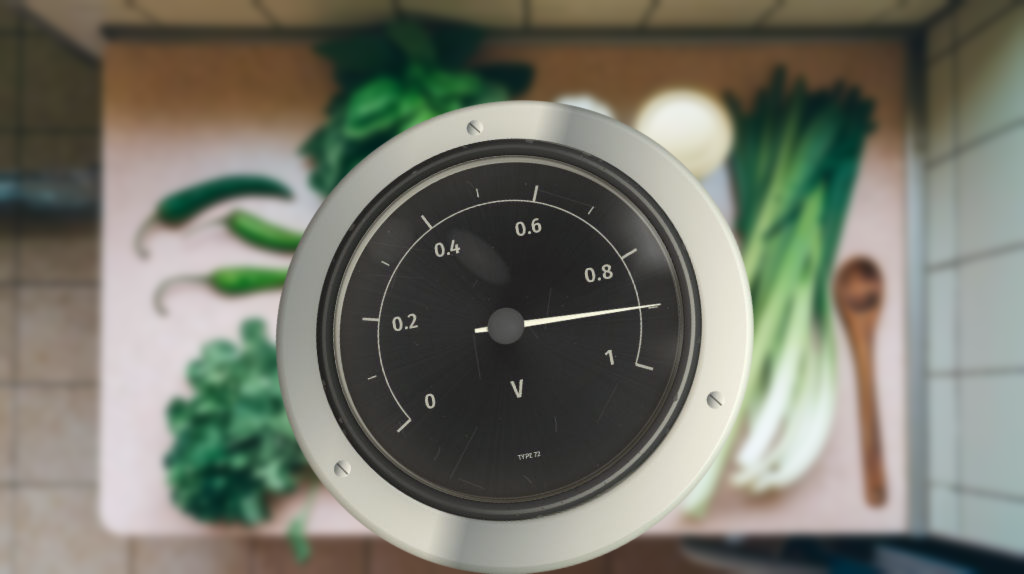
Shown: value=0.9 unit=V
